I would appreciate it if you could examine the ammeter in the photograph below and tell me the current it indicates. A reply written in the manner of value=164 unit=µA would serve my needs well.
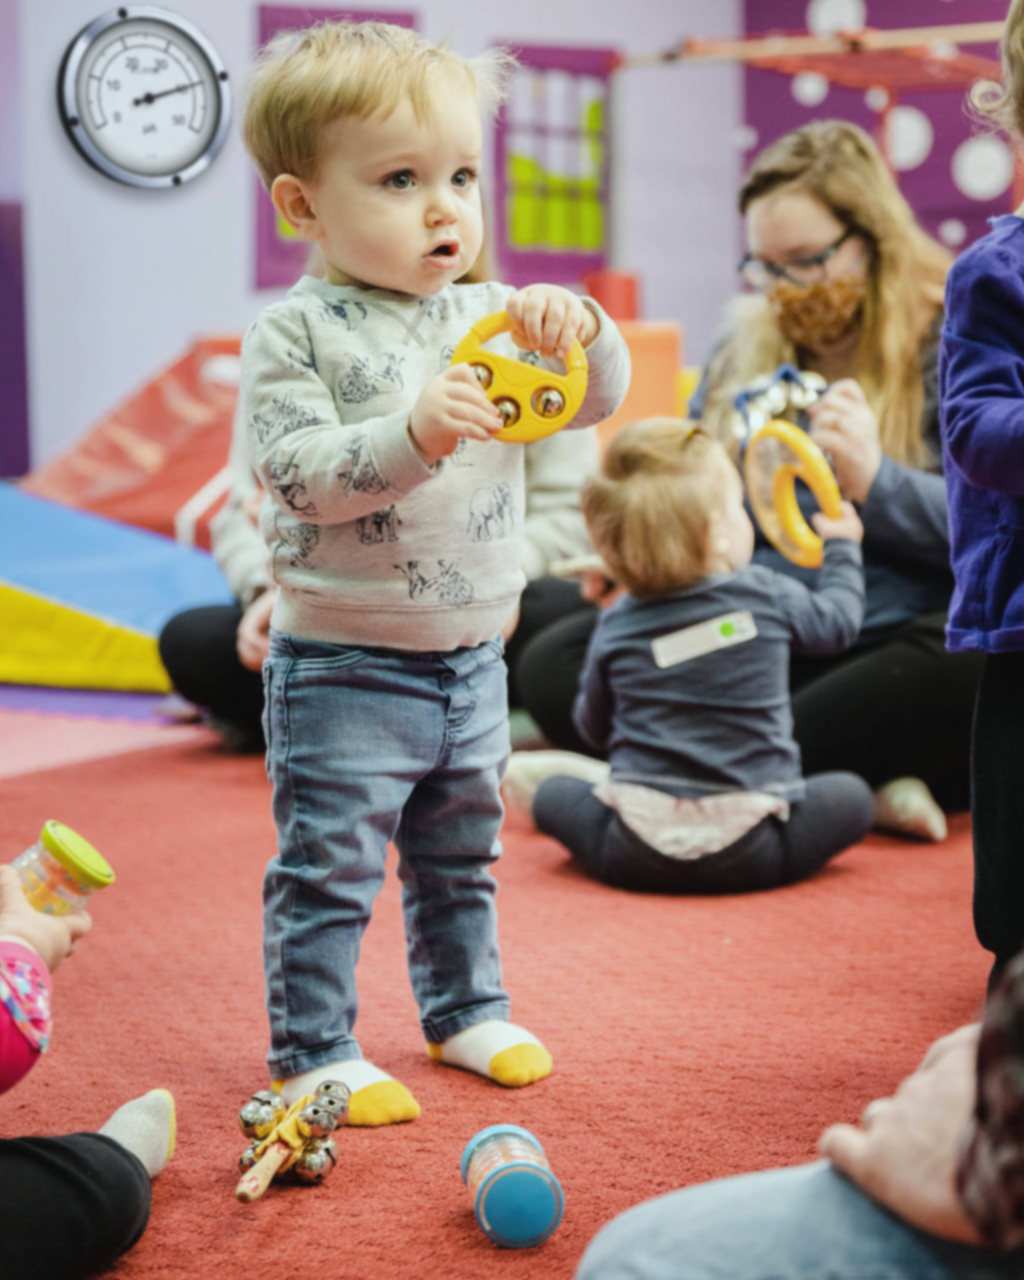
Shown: value=40 unit=µA
